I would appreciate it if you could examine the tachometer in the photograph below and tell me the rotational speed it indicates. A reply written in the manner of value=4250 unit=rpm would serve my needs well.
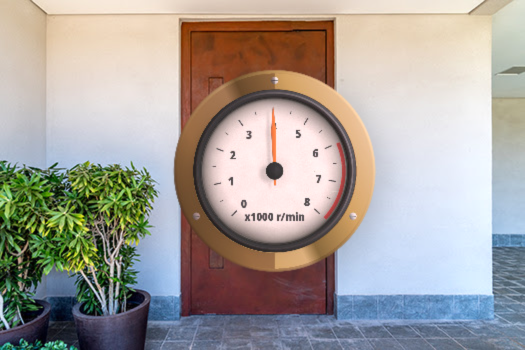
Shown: value=4000 unit=rpm
